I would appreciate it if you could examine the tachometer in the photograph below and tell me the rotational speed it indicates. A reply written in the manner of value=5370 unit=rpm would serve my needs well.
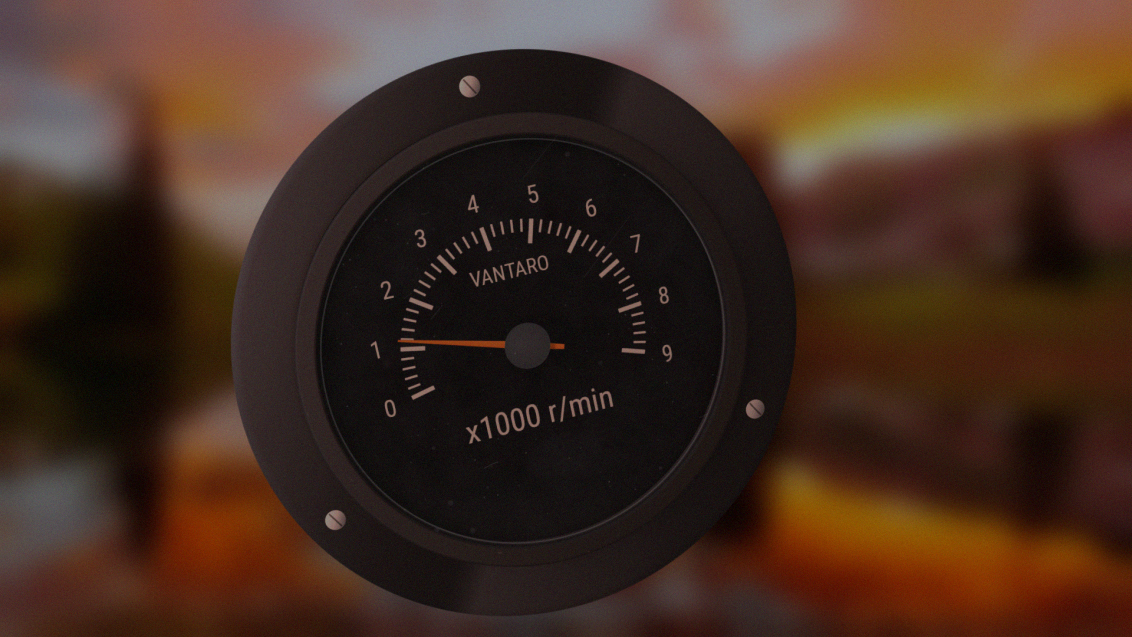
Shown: value=1200 unit=rpm
